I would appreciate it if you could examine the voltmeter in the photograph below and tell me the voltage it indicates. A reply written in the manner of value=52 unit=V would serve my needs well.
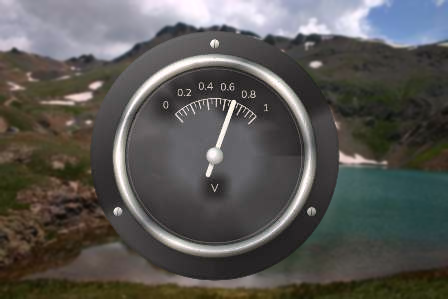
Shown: value=0.7 unit=V
